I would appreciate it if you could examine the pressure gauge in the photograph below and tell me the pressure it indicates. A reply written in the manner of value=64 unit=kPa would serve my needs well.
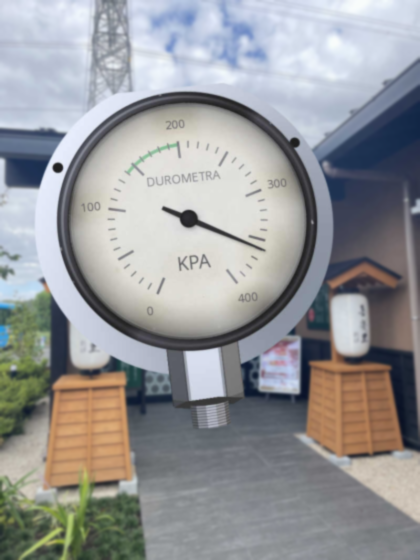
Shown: value=360 unit=kPa
